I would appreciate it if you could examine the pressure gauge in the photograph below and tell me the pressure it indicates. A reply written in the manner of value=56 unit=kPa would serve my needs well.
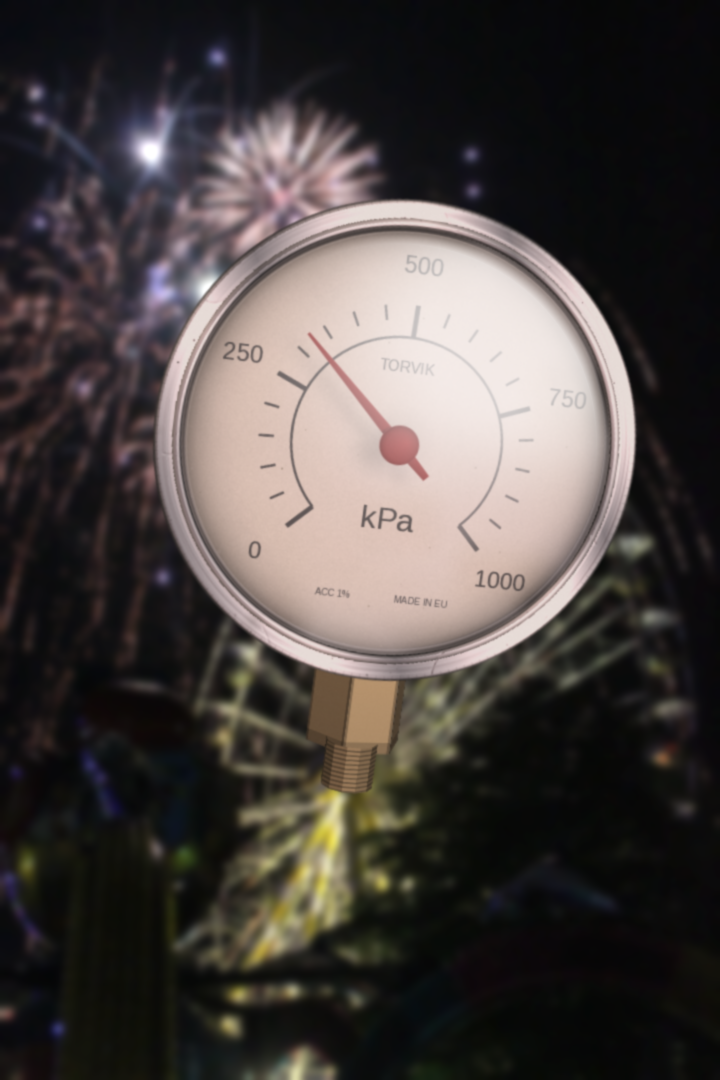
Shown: value=325 unit=kPa
